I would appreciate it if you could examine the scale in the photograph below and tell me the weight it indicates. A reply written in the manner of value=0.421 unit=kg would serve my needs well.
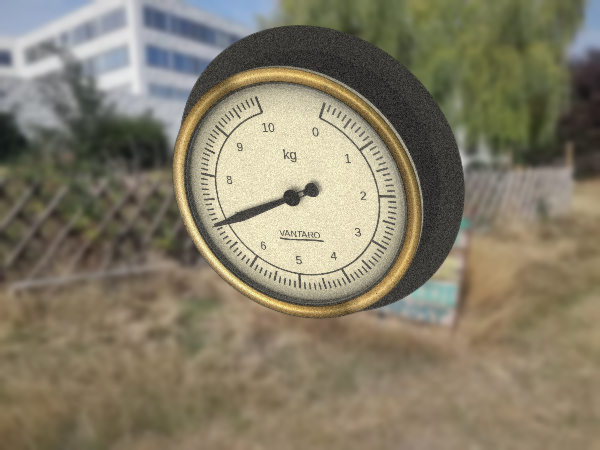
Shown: value=7 unit=kg
